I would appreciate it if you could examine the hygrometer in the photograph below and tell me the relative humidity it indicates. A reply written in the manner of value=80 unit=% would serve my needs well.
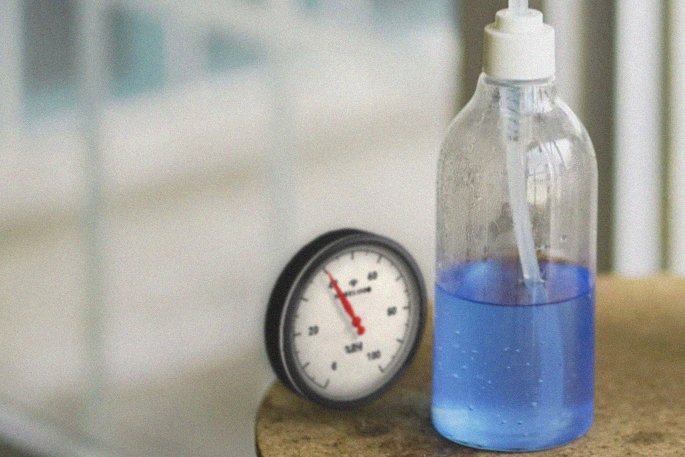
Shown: value=40 unit=%
